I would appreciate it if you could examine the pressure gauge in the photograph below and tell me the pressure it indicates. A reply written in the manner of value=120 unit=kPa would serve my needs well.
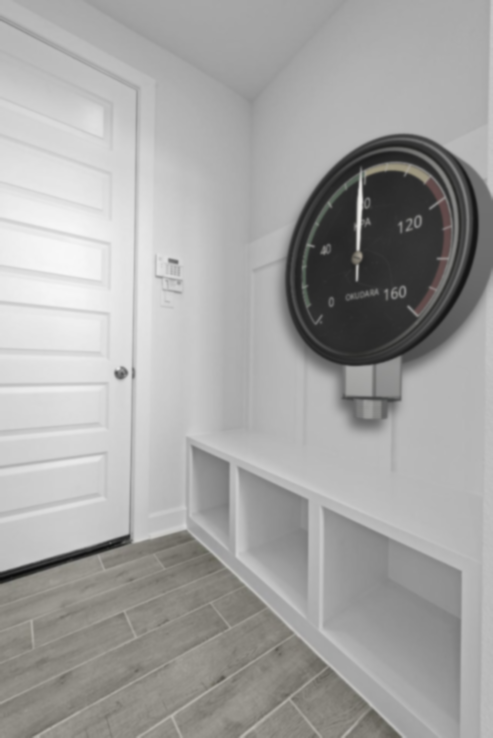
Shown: value=80 unit=kPa
